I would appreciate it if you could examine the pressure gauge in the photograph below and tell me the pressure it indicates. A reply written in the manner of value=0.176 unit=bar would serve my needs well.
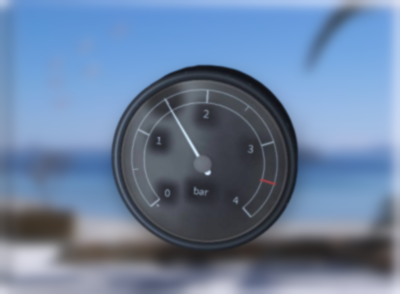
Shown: value=1.5 unit=bar
